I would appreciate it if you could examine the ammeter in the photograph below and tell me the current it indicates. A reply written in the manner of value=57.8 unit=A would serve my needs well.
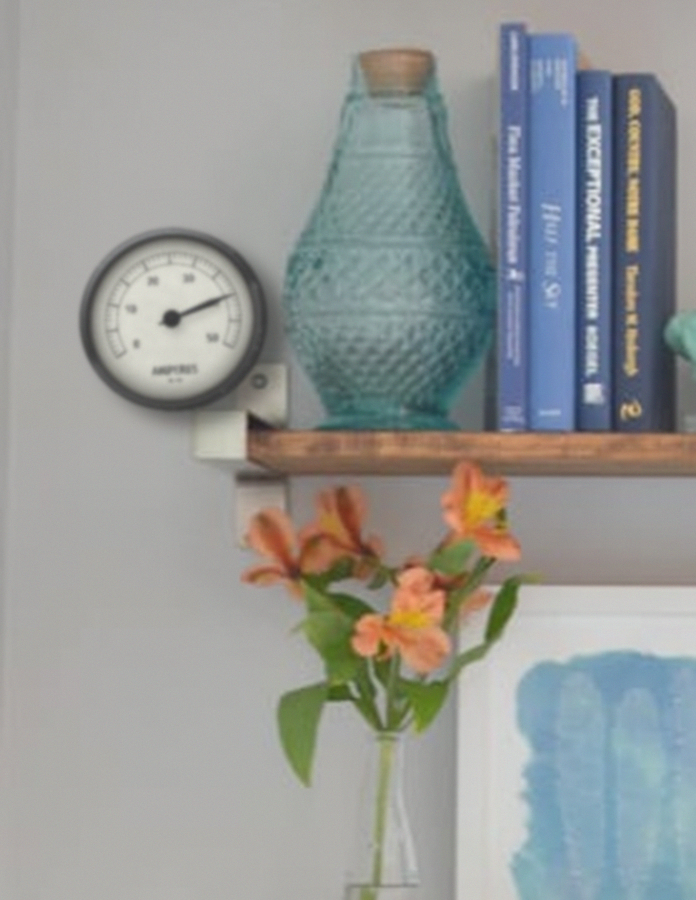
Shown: value=40 unit=A
